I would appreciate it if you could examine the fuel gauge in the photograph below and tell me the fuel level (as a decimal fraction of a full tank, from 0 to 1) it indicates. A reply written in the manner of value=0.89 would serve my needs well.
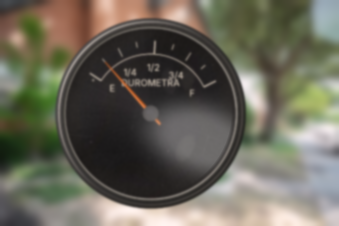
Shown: value=0.125
